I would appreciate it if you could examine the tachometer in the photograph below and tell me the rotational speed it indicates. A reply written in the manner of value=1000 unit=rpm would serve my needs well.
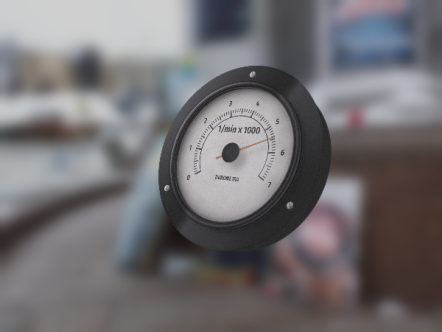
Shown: value=5500 unit=rpm
